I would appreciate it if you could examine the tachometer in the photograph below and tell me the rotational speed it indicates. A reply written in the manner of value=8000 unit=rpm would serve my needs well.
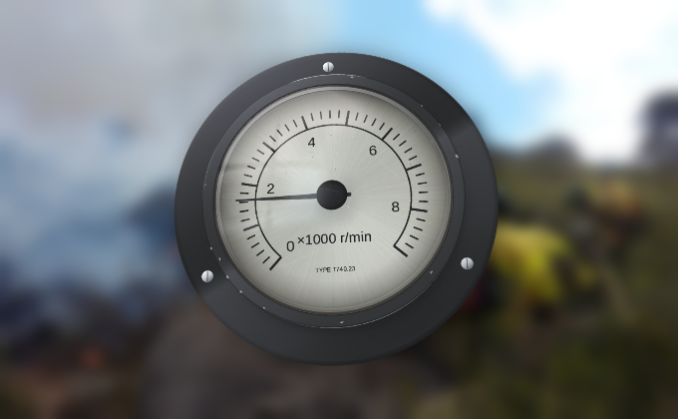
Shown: value=1600 unit=rpm
